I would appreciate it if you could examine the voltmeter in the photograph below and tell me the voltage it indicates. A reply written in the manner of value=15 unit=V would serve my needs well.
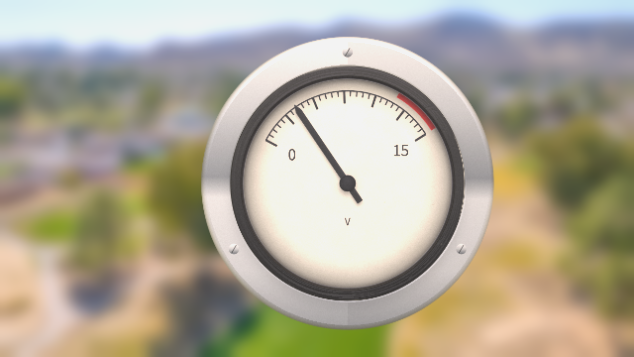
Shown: value=3.5 unit=V
